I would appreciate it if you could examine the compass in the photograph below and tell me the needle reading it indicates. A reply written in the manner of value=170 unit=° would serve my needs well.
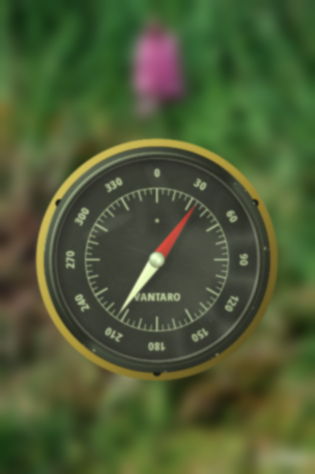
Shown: value=35 unit=°
